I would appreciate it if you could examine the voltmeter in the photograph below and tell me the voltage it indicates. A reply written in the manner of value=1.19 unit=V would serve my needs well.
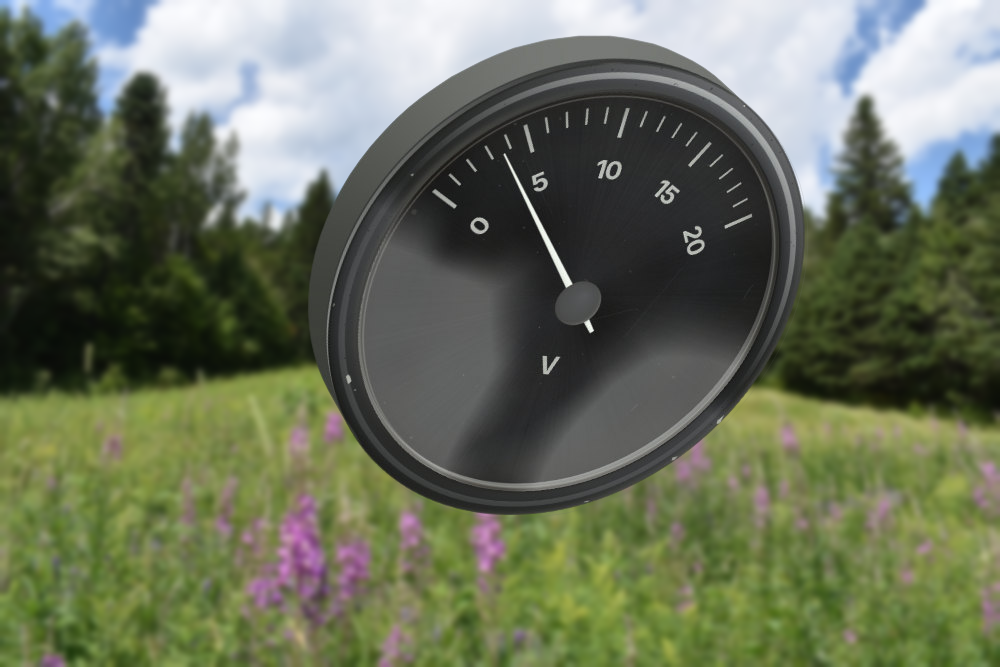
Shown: value=3.5 unit=V
